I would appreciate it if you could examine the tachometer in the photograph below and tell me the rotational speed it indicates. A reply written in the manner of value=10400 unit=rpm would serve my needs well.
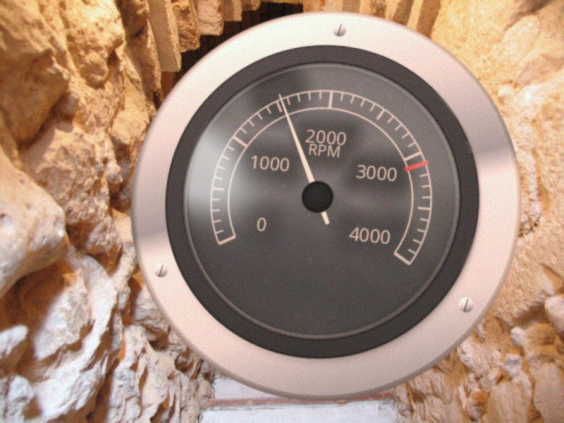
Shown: value=1550 unit=rpm
